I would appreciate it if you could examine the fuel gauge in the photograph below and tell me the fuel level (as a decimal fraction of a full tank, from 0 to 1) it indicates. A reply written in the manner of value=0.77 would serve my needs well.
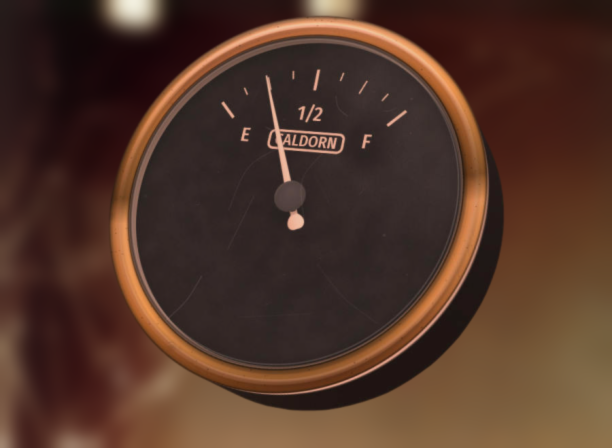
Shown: value=0.25
